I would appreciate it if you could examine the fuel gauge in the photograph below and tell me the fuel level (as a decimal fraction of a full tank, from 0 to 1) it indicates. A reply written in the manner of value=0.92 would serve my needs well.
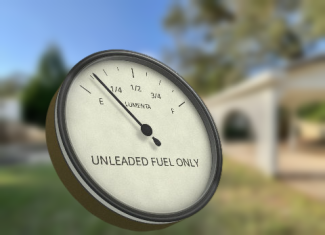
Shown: value=0.125
